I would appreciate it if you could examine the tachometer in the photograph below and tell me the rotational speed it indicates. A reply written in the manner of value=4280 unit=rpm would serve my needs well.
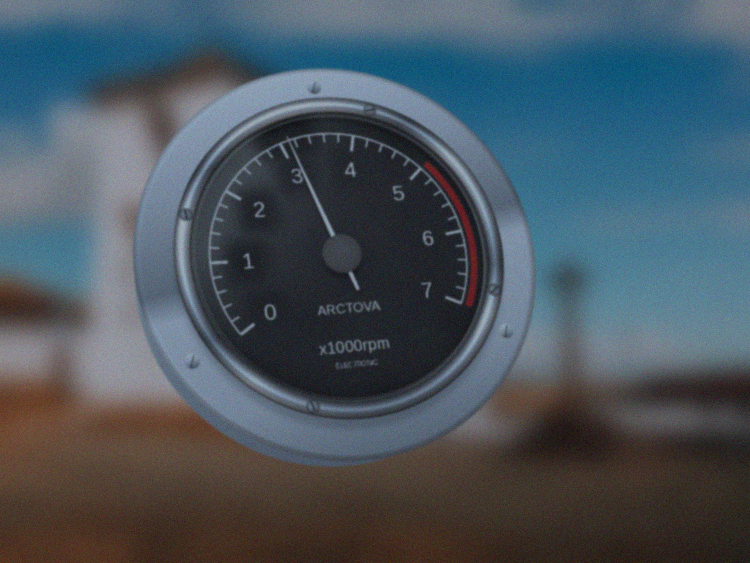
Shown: value=3100 unit=rpm
